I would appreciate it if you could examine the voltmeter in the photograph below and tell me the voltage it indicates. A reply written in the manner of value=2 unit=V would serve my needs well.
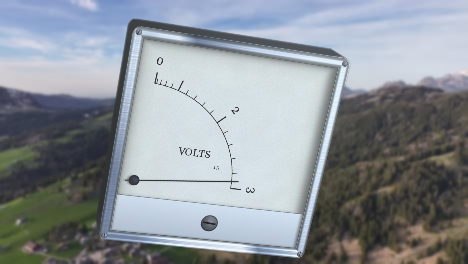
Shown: value=2.9 unit=V
